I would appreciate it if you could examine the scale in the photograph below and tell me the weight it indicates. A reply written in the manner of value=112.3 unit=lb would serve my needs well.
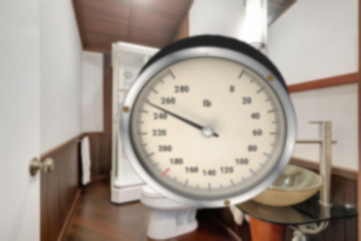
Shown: value=250 unit=lb
